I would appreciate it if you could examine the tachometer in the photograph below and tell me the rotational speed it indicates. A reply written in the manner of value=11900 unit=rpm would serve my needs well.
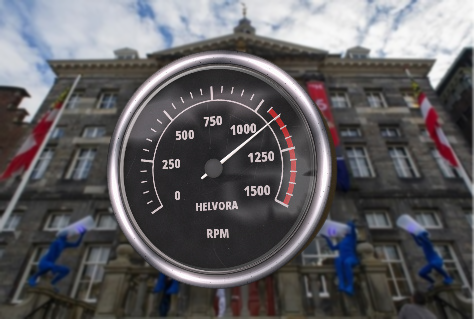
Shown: value=1100 unit=rpm
